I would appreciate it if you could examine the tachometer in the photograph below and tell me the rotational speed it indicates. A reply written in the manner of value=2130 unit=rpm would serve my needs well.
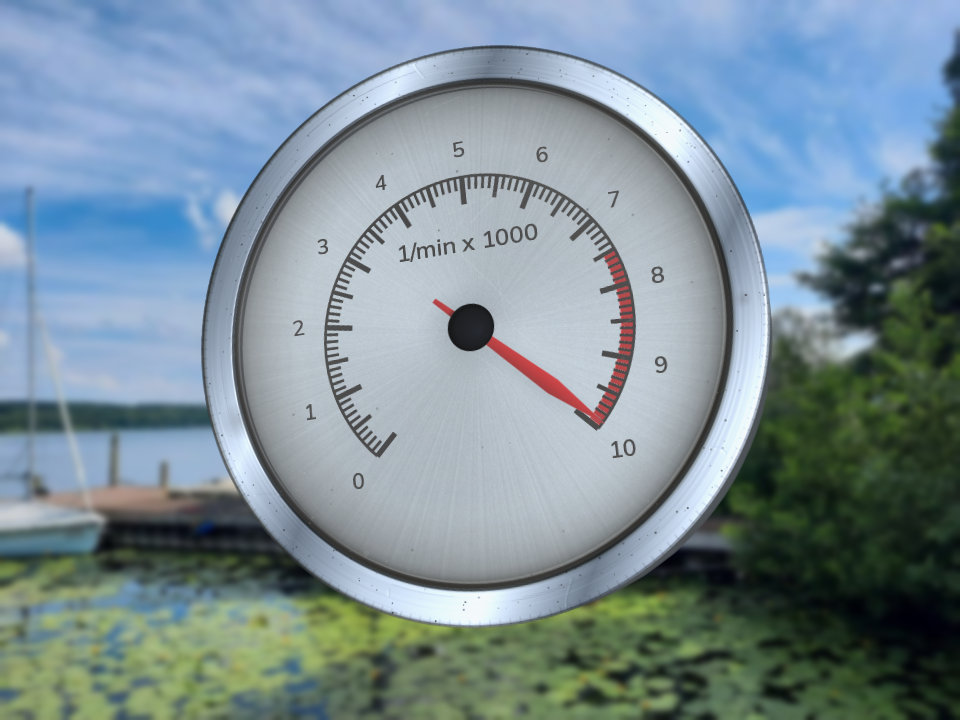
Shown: value=9900 unit=rpm
